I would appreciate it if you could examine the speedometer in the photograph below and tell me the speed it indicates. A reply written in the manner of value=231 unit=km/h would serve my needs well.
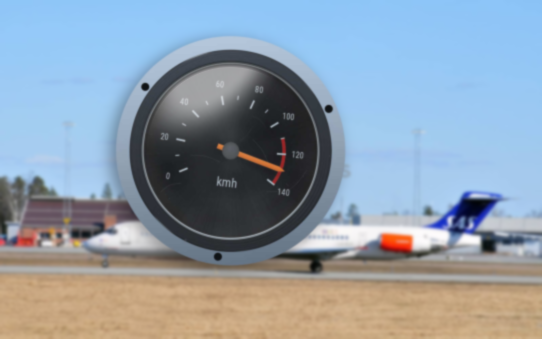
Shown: value=130 unit=km/h
